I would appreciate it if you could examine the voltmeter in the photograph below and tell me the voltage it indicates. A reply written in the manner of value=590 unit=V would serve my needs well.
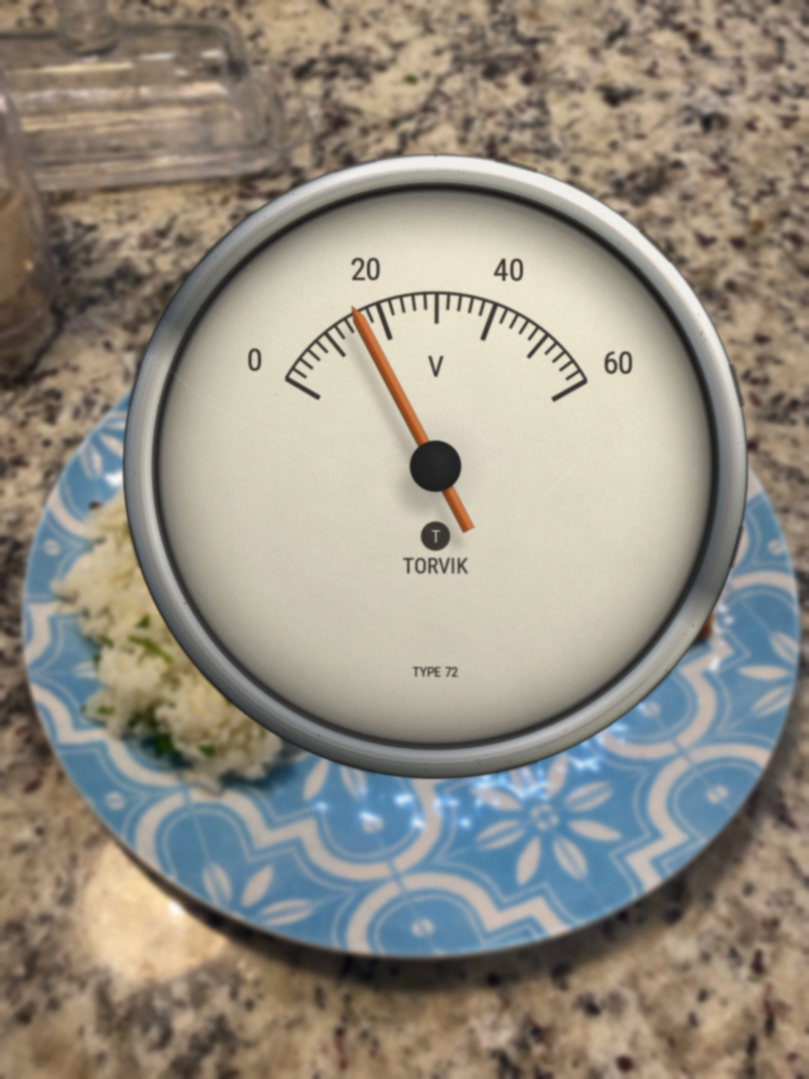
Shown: value=16 unit=V
